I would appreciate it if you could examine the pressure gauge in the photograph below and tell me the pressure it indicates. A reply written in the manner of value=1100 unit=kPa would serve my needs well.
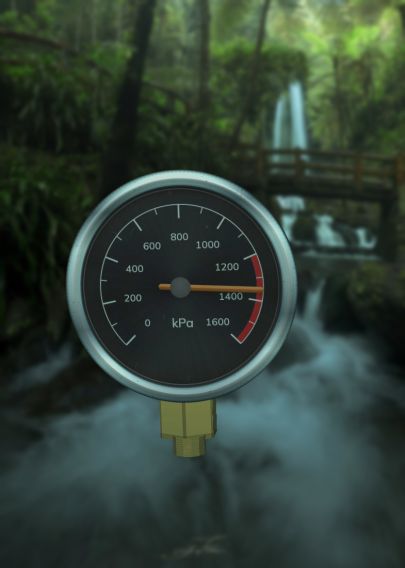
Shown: value=1350 unit=kPa
